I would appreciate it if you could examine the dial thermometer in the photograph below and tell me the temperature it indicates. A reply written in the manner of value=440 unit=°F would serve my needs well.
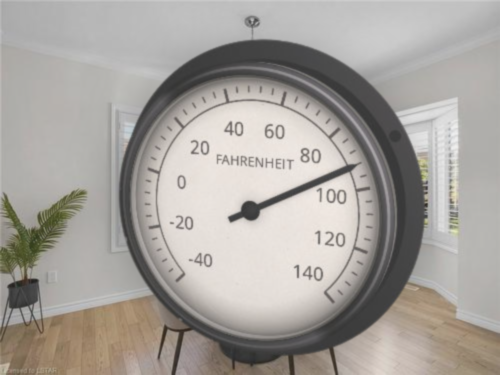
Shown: value=92 unit=°F
